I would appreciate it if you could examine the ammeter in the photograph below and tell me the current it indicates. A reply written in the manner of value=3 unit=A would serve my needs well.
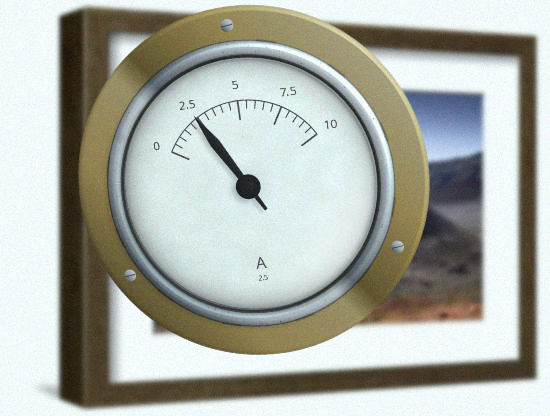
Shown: value=2.5 unit=A
